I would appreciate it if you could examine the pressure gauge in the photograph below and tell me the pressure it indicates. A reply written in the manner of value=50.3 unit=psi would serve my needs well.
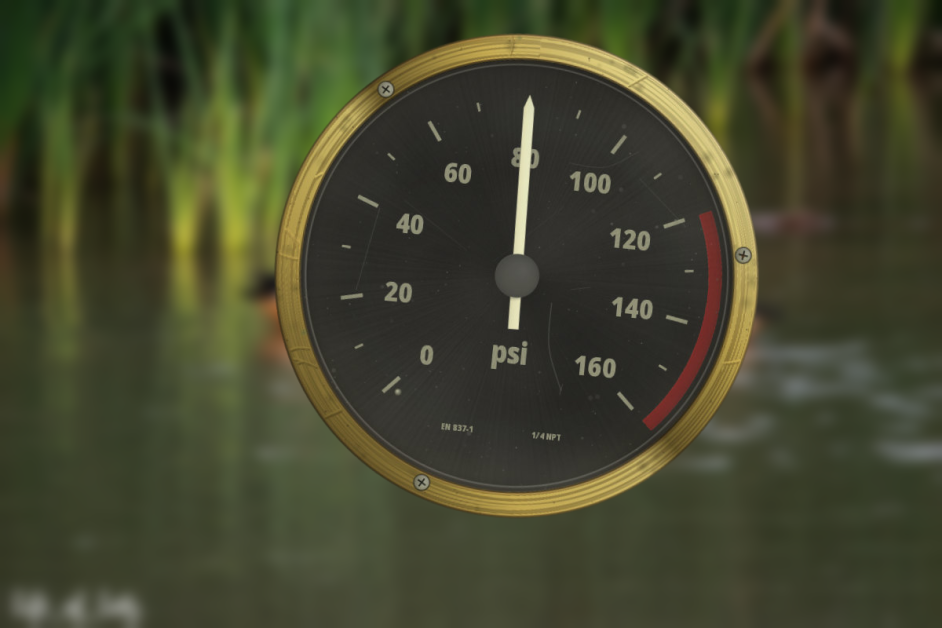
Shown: value=80 unit=psi
